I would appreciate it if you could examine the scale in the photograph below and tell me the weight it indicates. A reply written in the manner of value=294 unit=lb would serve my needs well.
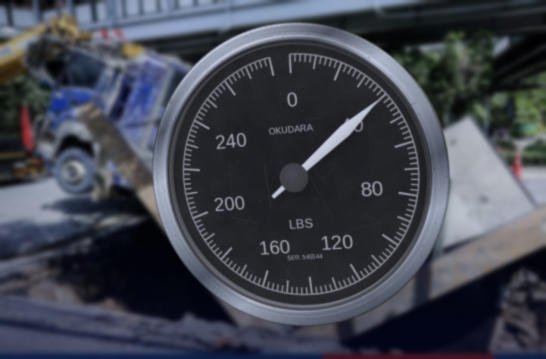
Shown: value=40 unit=lb
